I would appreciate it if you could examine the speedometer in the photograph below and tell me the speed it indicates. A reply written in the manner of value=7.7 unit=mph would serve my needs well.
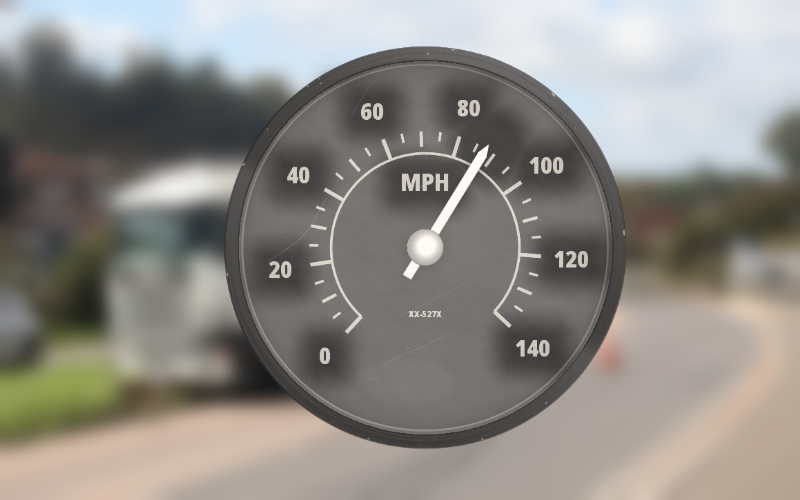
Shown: value=87.5 unit=mph
